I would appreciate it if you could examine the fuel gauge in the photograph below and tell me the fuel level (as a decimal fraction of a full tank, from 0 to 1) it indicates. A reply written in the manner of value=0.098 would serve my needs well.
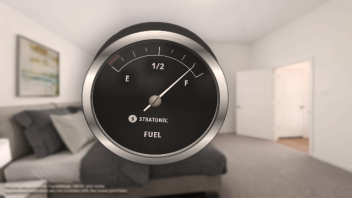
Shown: value=0.875
